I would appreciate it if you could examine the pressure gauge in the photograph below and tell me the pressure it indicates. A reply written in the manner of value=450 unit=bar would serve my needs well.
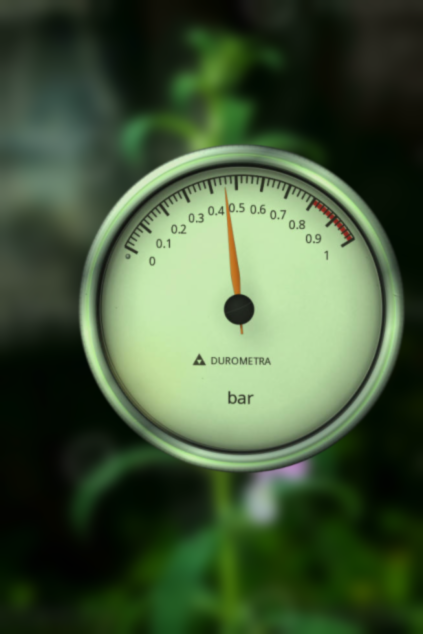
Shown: value=0.46 unit=bar
